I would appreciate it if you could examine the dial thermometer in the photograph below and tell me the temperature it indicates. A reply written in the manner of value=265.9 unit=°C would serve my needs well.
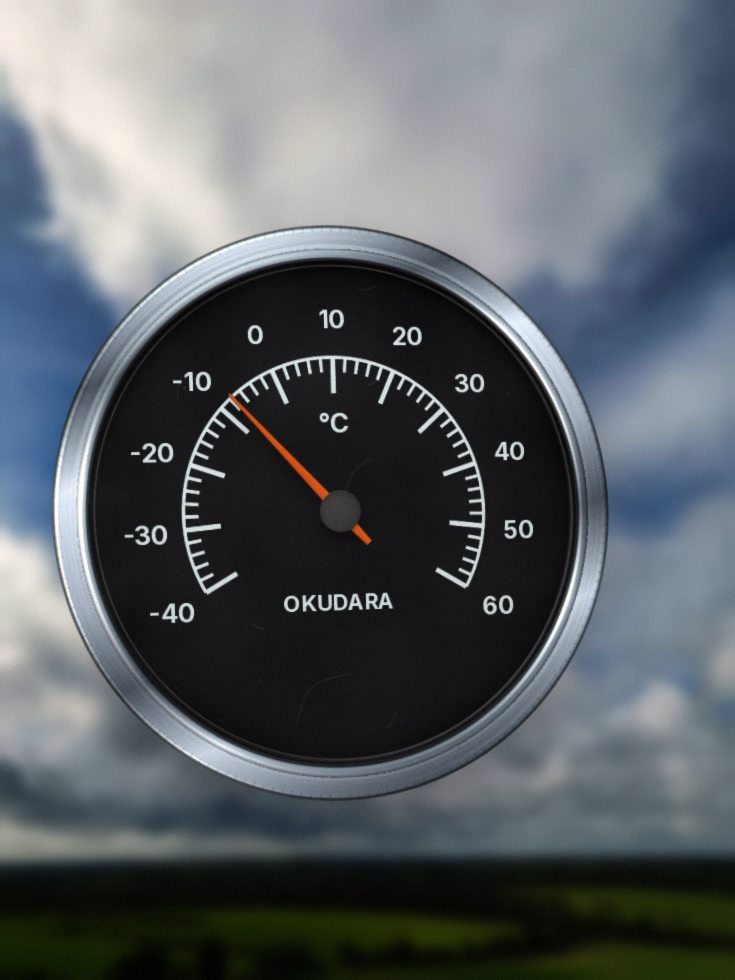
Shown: value=-8 unit=°C
